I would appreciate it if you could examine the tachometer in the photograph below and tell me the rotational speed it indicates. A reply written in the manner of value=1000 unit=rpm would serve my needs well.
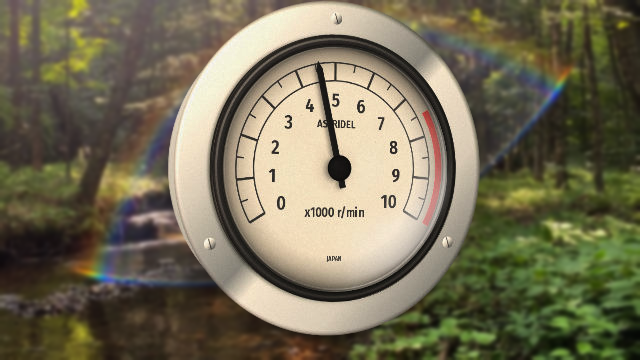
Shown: value=4500 unit=rpm
